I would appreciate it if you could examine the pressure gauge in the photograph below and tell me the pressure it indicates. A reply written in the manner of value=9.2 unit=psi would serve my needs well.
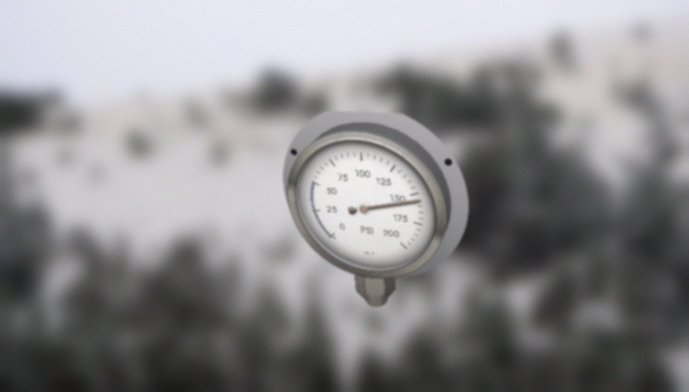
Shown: value=155 unit=psi
